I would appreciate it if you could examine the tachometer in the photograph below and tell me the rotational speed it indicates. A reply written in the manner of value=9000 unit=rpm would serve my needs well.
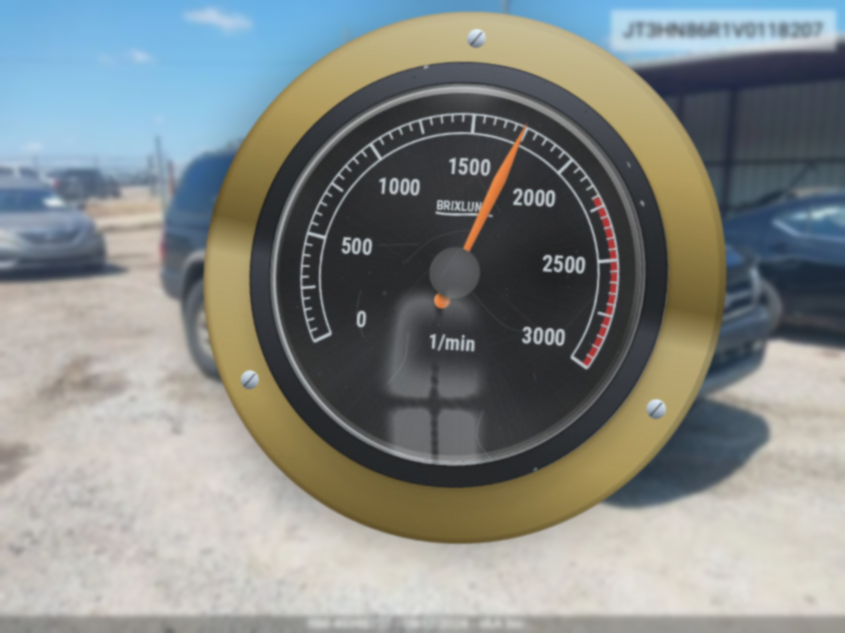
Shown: value=1750 unit=rpm
